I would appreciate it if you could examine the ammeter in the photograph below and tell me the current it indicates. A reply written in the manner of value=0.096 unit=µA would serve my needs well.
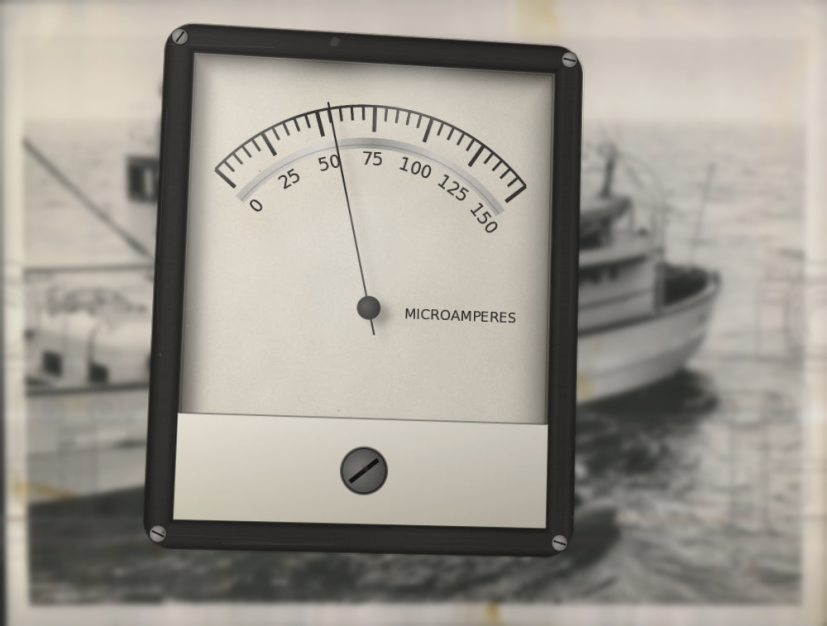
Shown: value=55 unit=µA
